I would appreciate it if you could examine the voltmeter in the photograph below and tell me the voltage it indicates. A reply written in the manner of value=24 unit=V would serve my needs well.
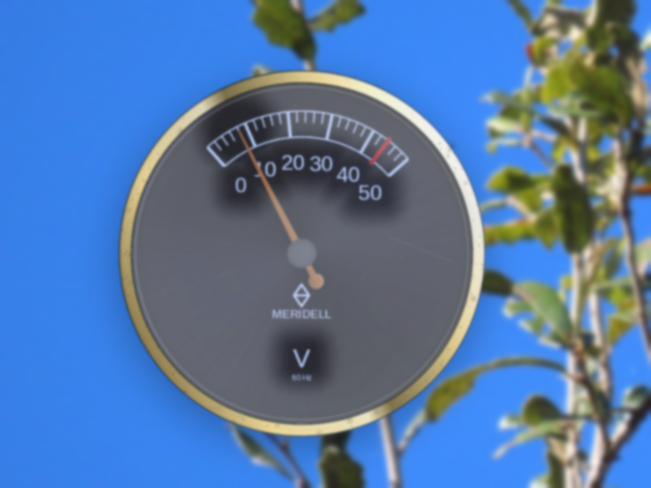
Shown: value=8 unit=V
